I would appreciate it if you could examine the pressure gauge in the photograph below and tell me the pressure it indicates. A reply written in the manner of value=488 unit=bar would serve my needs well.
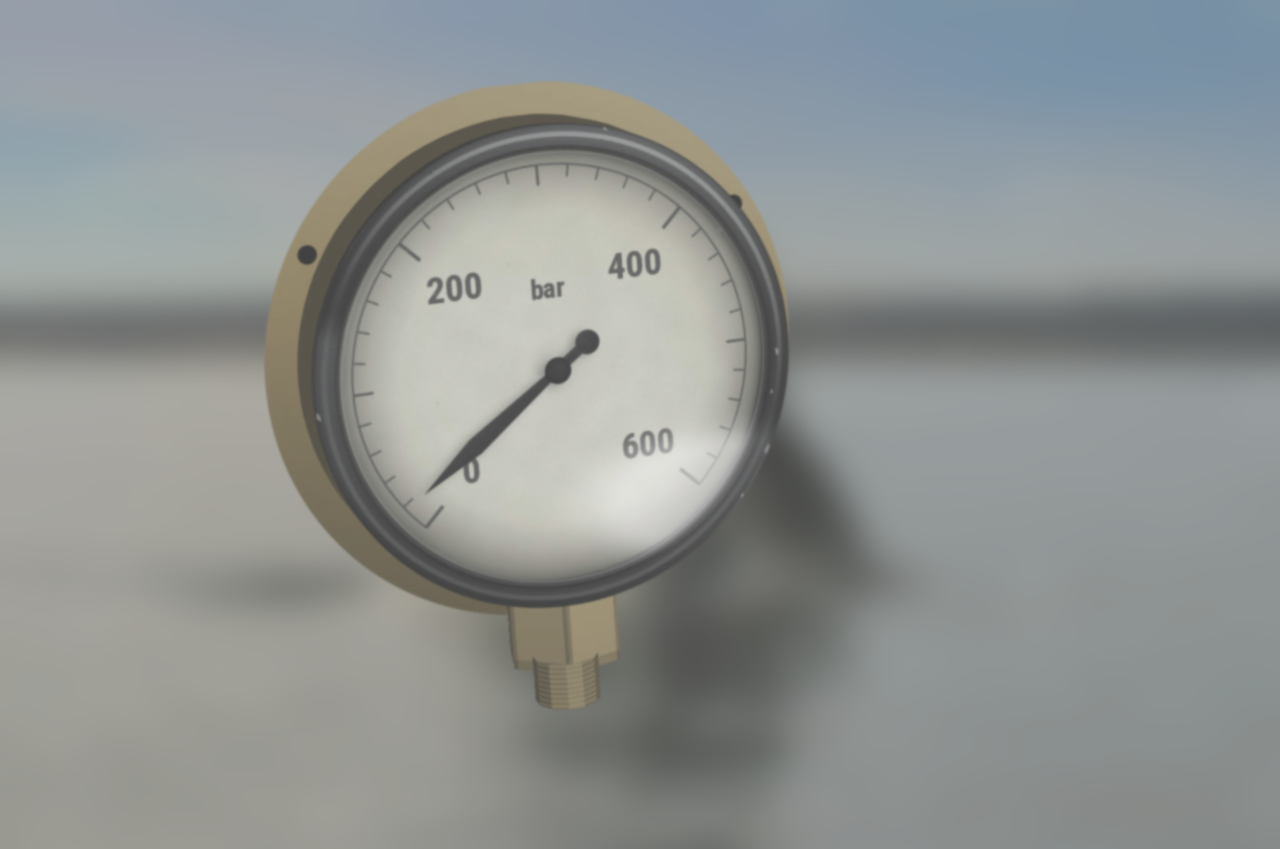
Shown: value=20 unit=bar
